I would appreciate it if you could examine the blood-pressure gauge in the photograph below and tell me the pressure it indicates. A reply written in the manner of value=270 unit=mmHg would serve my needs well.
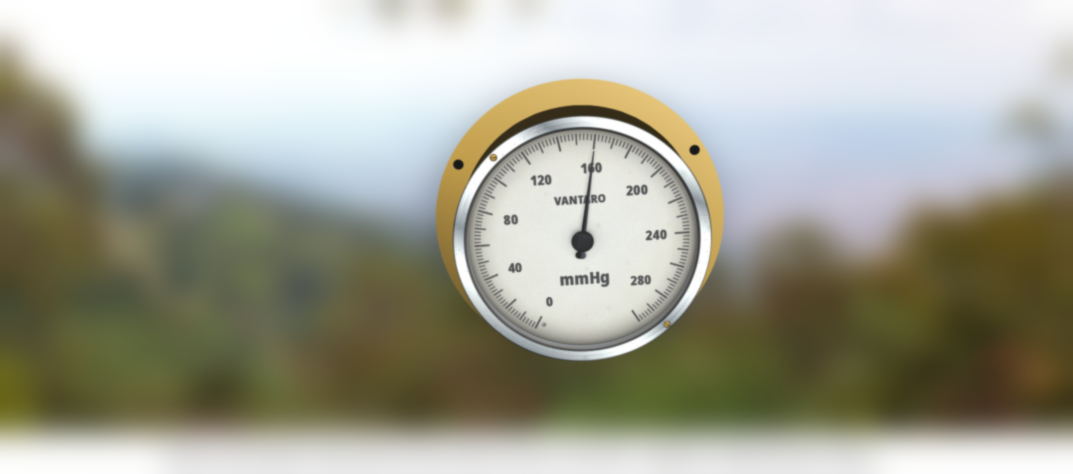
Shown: value=160 unit=mmHg
